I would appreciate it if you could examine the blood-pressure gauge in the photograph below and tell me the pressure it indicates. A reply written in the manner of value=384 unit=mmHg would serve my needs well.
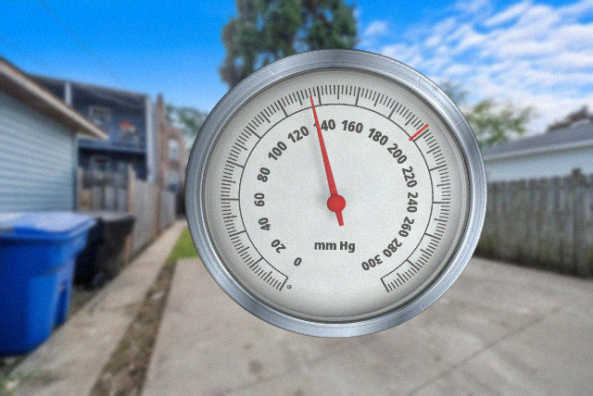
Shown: value=136 unit=mmHg
